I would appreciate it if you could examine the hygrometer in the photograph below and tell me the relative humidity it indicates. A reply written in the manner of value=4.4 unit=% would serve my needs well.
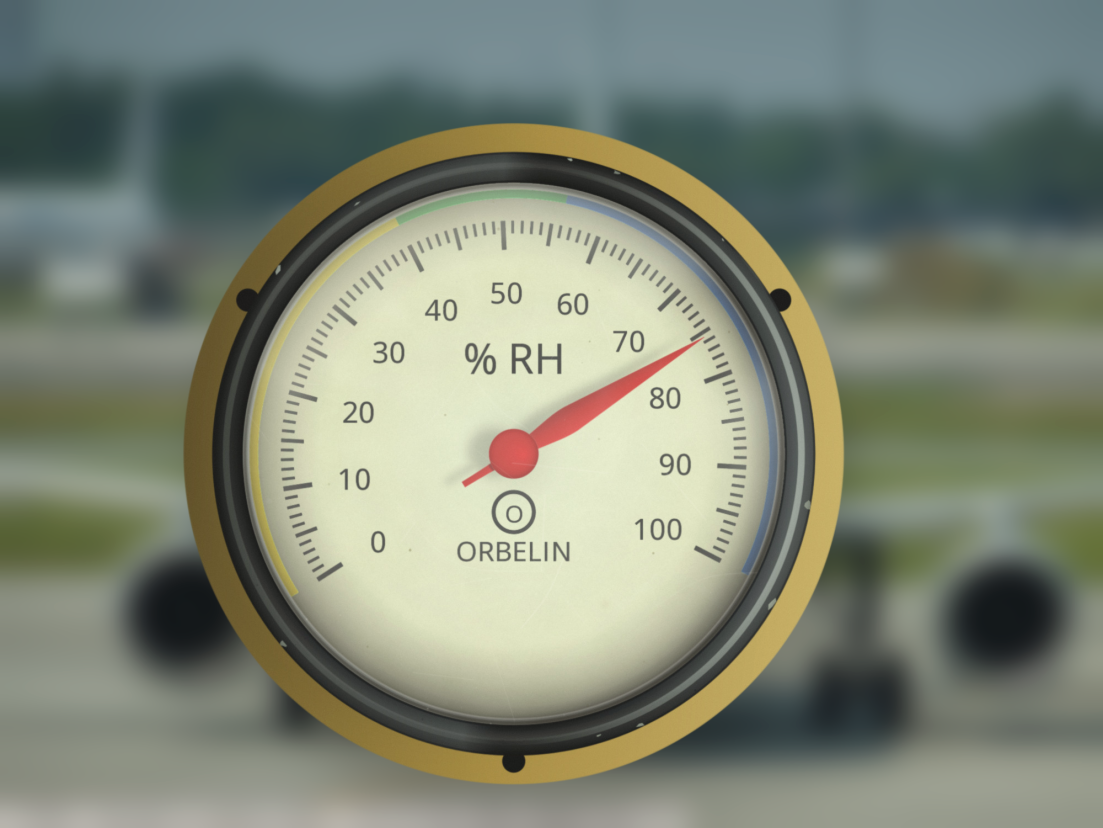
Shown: value=75.5 unit=%
